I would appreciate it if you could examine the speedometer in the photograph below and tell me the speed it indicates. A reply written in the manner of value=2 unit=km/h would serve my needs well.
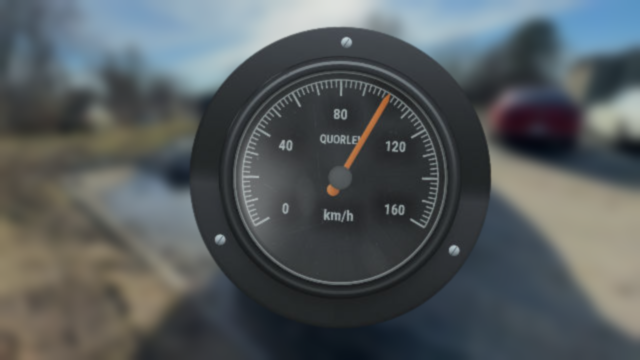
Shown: value=100 unit=km/h
